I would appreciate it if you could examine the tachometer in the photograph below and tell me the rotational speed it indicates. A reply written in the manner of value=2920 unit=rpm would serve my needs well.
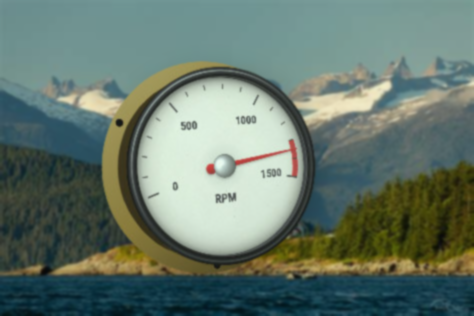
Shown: value=1350 unit=rpm
